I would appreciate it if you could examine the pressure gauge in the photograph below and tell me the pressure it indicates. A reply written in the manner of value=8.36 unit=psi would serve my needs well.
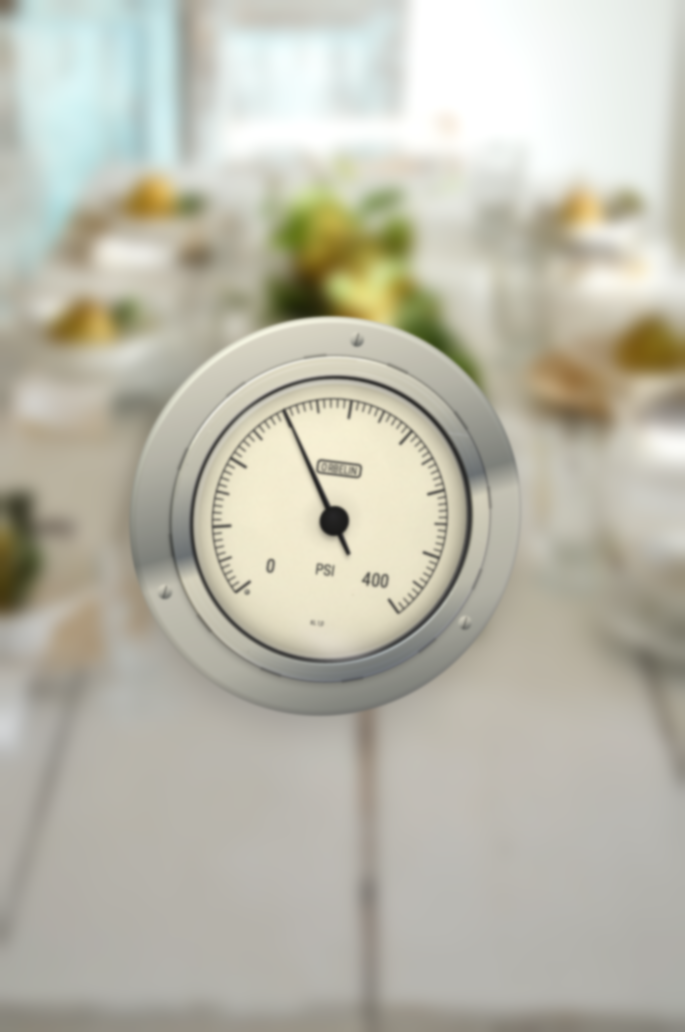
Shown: value=150 unit=psi
